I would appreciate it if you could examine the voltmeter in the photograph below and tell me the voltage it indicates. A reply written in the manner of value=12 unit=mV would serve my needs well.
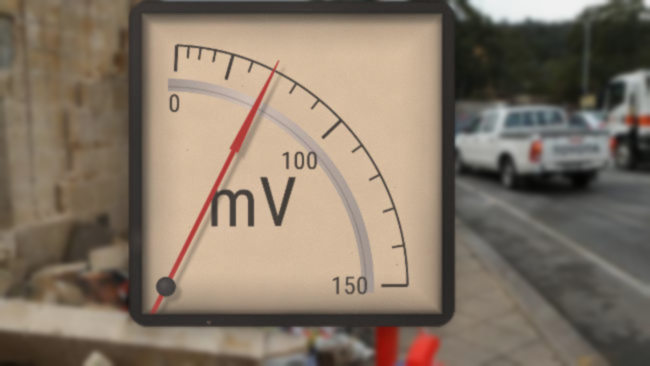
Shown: value=70 unit=mV
